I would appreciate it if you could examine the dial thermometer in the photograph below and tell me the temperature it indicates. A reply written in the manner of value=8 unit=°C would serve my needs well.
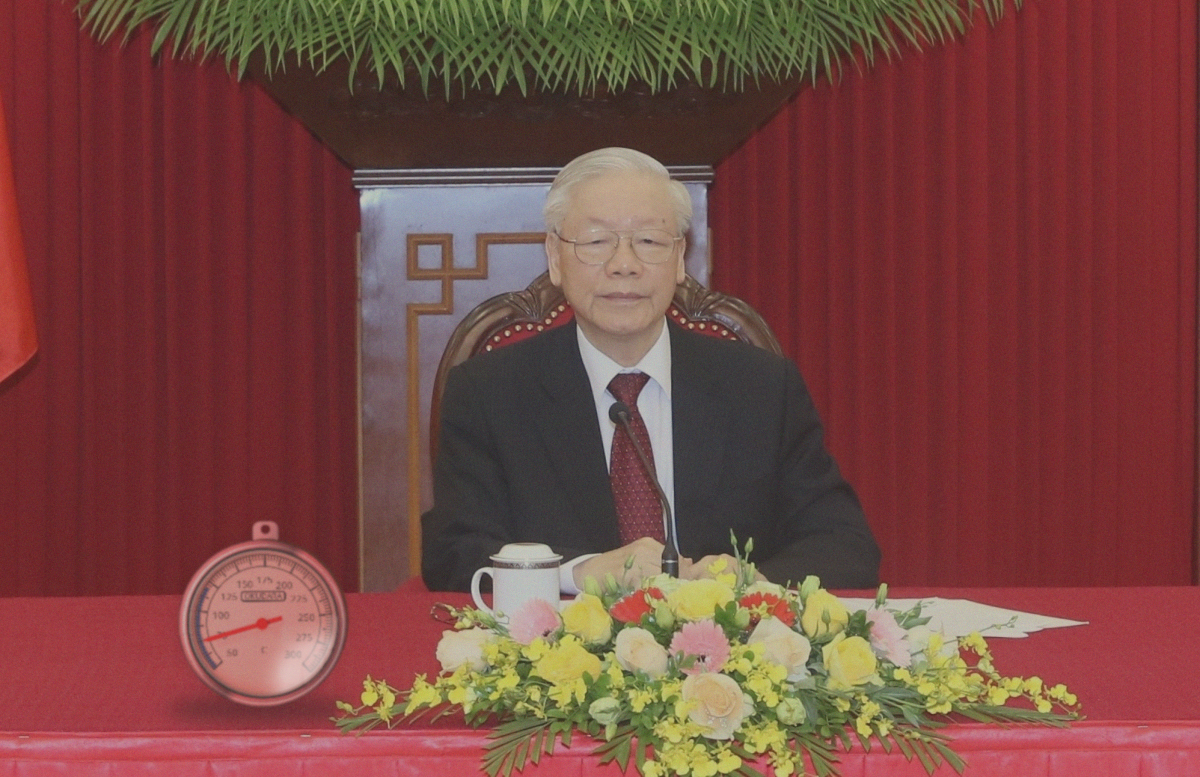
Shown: value=75 unit=°C
